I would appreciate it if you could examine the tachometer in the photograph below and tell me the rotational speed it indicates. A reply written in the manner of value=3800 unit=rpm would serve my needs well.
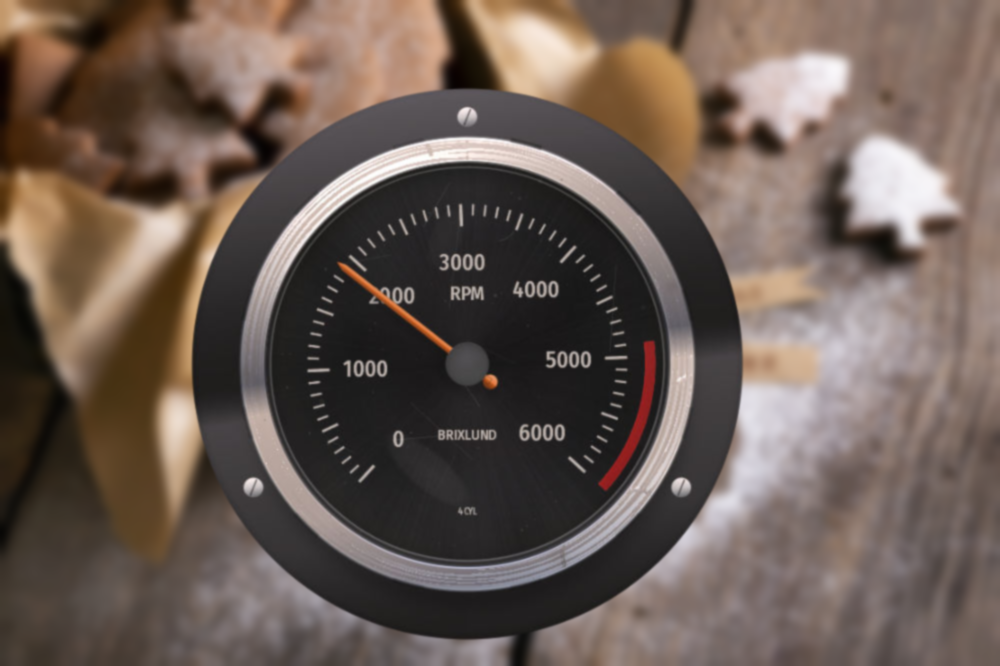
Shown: value=1900 unit=rpm
